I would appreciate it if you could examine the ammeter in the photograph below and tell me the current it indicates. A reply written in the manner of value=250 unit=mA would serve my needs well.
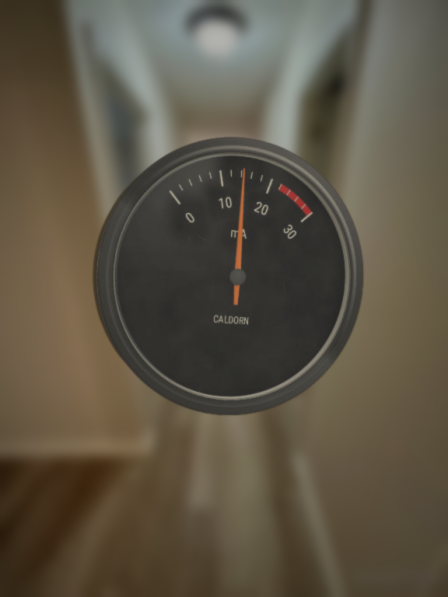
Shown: value=14 unit=mA
